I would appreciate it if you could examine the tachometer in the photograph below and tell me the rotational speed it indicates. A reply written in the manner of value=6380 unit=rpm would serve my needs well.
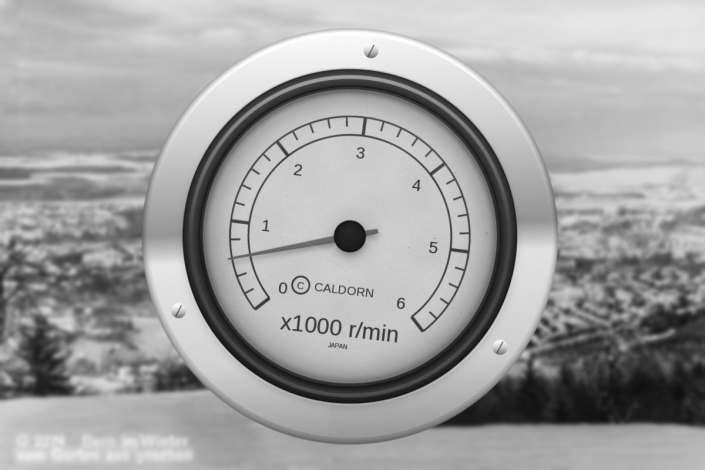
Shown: value=600 unit=rpm
